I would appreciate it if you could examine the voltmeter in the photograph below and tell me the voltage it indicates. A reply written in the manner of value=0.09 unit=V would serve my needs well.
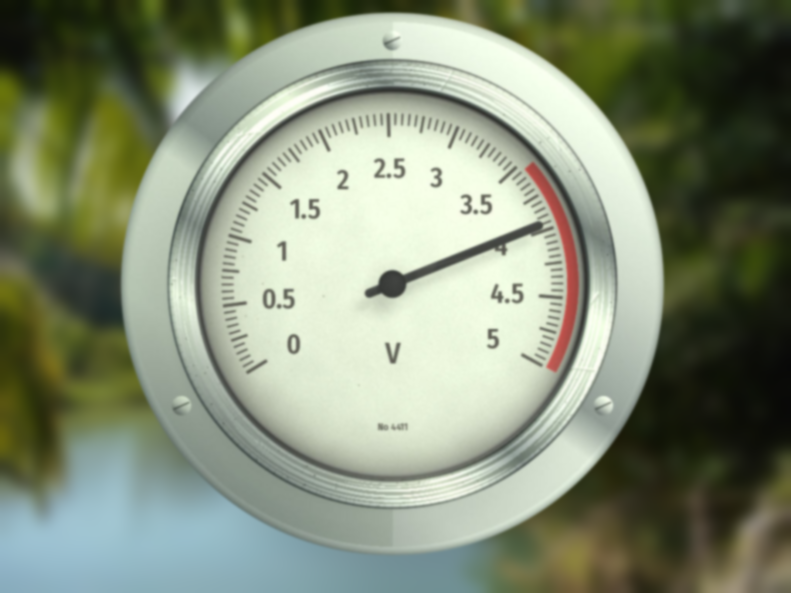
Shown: value=3.95 unit=V
